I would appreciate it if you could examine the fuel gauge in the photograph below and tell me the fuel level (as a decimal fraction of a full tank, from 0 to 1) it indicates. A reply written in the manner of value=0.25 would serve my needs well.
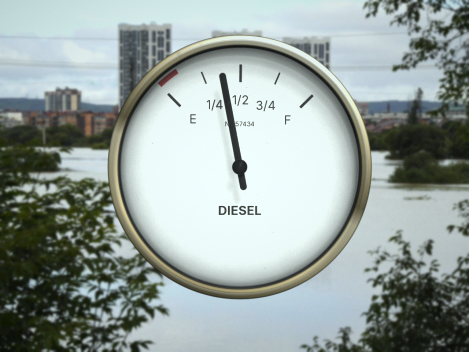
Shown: value=0.375
